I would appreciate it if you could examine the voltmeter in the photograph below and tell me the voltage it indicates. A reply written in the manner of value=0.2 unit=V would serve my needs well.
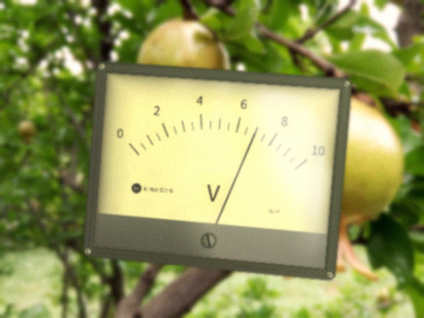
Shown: value=7 unit=V
